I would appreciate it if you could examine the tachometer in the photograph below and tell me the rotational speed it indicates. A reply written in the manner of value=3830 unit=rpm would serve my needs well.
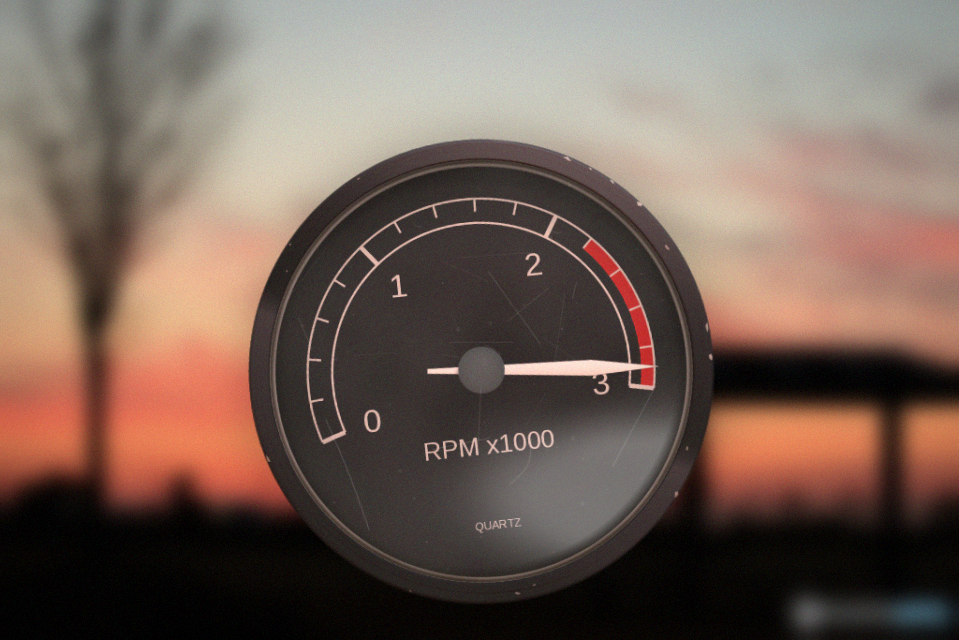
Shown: value=2900 unit=rpm
